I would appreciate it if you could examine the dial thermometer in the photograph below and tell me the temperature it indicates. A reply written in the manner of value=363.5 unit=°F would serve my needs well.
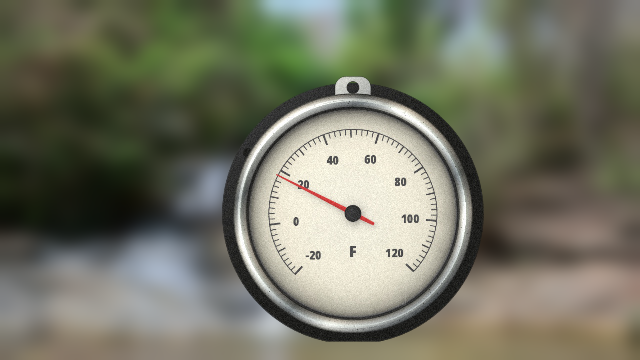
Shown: value=18 unit=°F
